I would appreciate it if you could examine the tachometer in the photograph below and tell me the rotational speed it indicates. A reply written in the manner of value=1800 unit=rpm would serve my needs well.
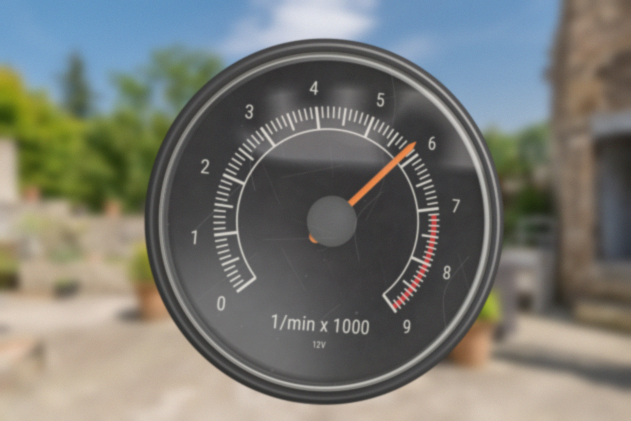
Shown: value=5800 unit=rpm
